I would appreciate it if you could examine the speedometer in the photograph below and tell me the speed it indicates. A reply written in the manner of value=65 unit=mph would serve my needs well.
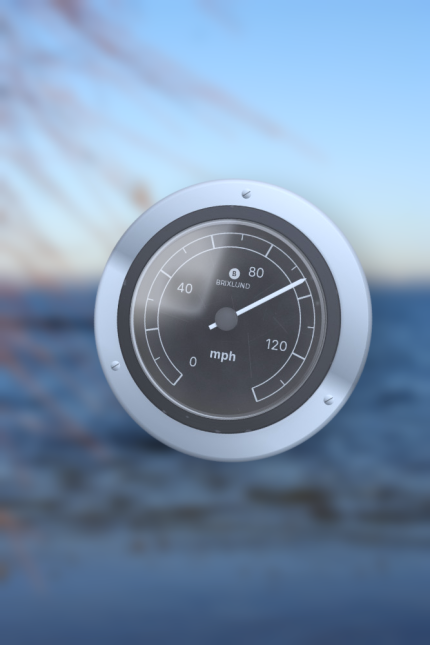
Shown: value=95 unit=mph
